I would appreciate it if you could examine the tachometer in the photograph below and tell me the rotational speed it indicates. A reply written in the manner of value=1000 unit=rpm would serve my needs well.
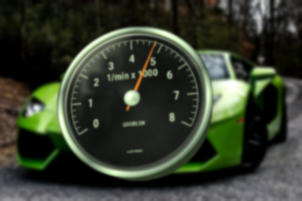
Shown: value=4800 unit=rpm
